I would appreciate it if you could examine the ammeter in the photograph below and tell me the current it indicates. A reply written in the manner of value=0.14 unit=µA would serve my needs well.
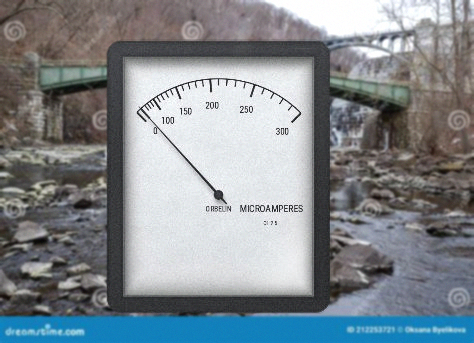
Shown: value=50 unit=µA
